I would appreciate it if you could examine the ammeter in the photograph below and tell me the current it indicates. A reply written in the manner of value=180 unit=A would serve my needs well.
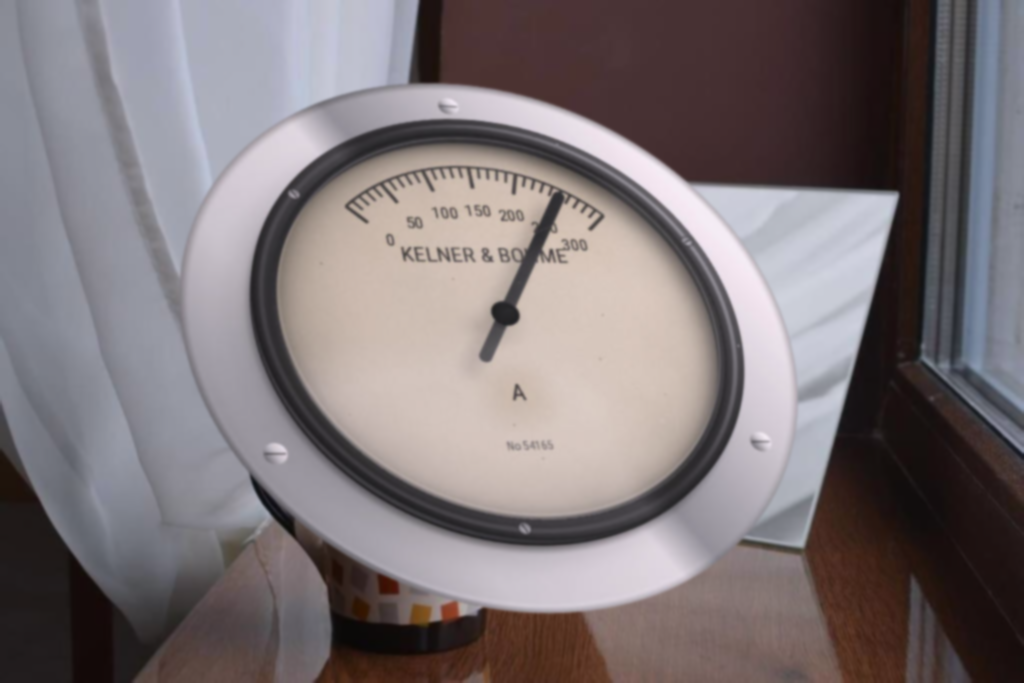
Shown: value=250 unit=A
